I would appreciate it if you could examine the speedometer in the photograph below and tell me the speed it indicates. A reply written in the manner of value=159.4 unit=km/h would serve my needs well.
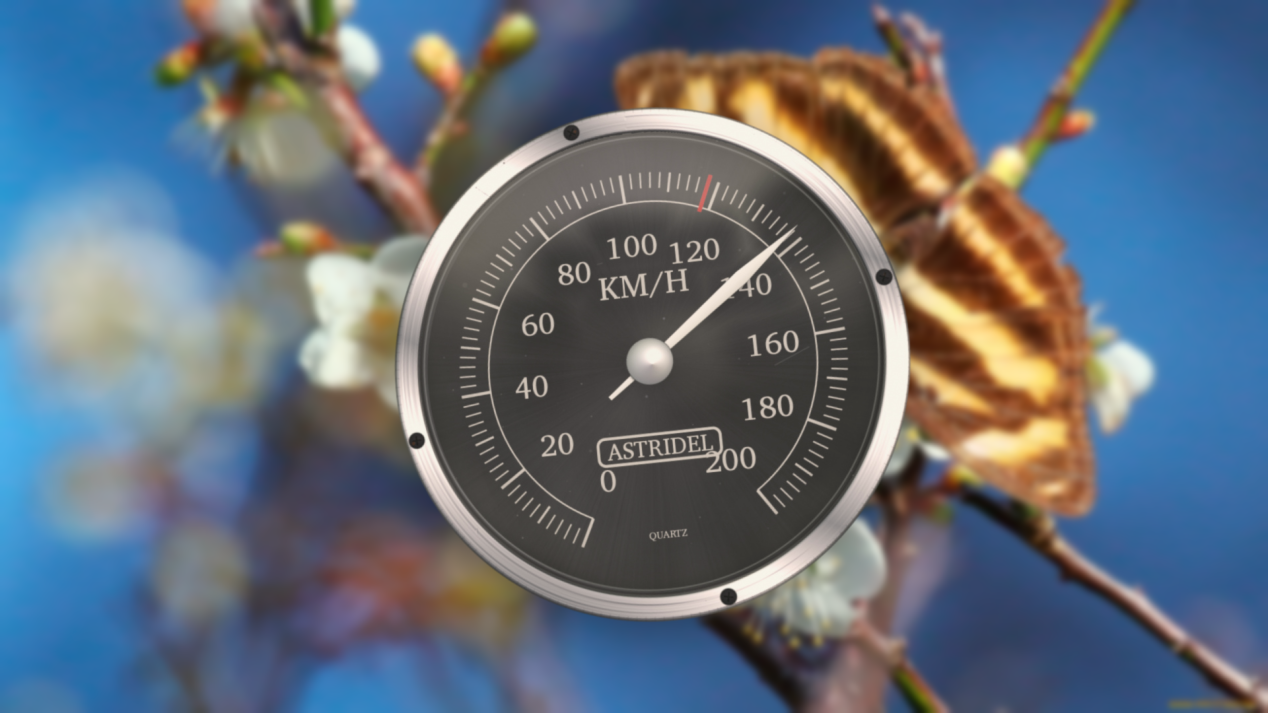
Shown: value=138 unit=km/h
